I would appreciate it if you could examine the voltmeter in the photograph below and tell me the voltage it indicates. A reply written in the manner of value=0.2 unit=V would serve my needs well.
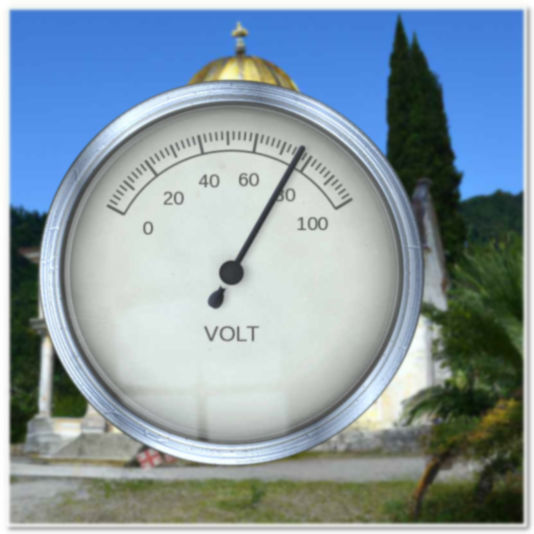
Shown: value=76 unit=V
